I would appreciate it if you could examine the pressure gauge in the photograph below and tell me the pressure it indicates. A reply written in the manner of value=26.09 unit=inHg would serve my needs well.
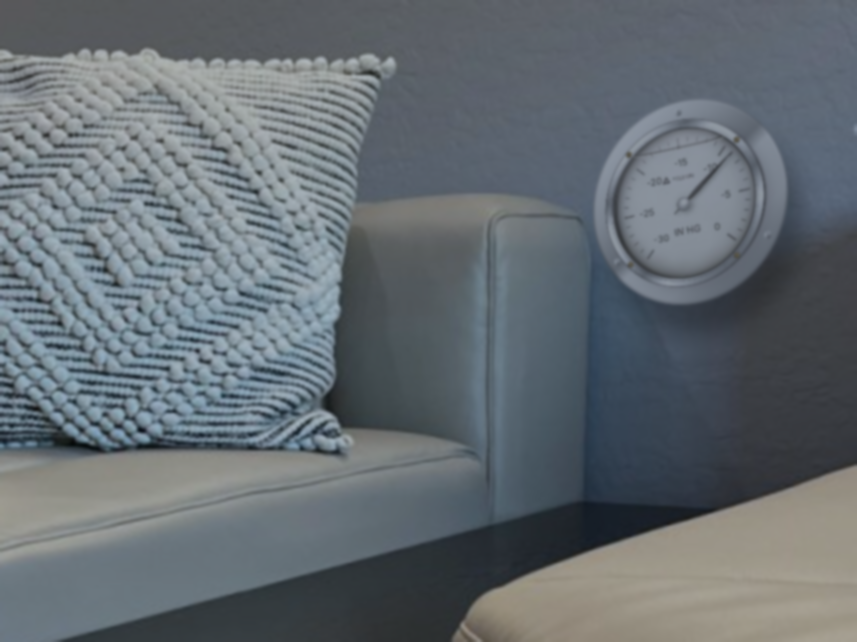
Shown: value=-9 unit=inHg
